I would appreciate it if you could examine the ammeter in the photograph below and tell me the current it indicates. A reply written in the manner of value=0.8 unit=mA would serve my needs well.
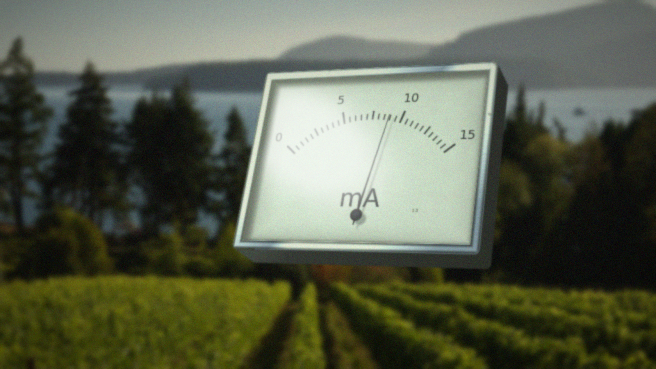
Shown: value=9 unit=mA
